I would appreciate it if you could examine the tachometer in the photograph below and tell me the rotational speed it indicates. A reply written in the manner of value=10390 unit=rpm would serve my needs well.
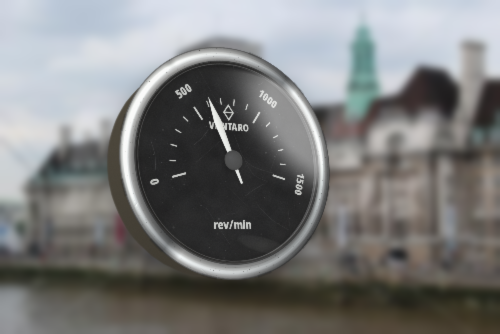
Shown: value=600 unit=rpm
